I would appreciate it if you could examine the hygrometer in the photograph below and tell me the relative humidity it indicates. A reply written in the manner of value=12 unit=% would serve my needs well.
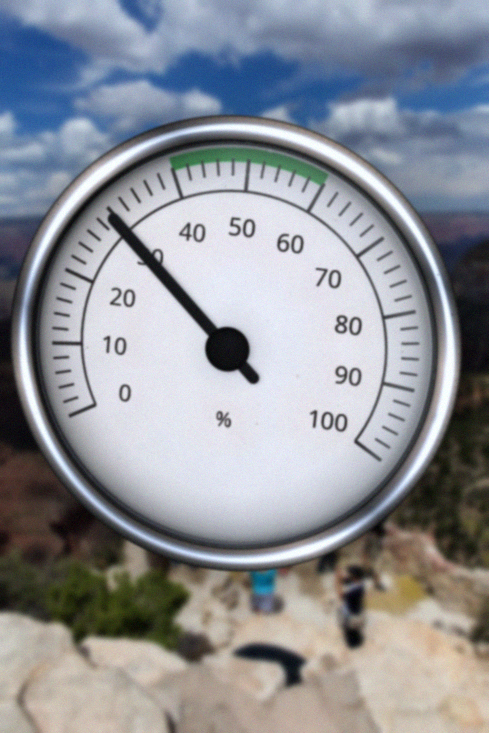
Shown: value=30 unit=%
